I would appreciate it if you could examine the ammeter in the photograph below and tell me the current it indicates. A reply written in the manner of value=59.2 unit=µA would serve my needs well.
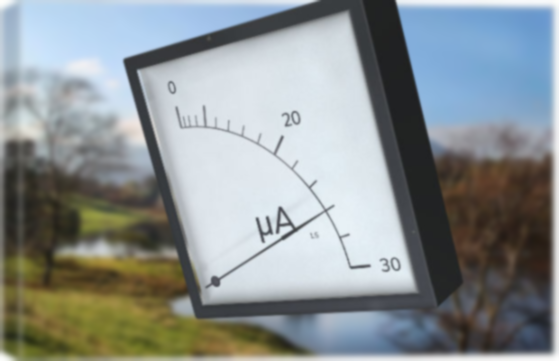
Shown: value=26 unit=µA
